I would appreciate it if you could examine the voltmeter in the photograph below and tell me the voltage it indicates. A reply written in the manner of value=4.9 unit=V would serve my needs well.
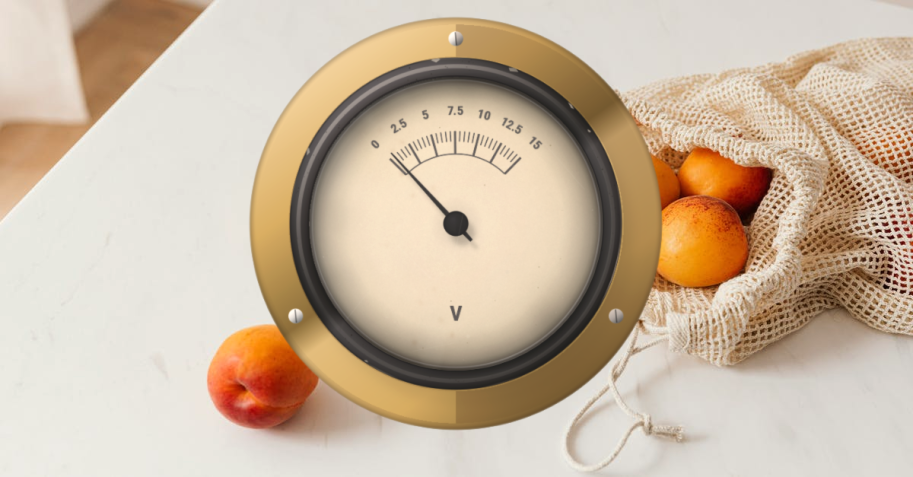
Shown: value=0.5 unit=V
